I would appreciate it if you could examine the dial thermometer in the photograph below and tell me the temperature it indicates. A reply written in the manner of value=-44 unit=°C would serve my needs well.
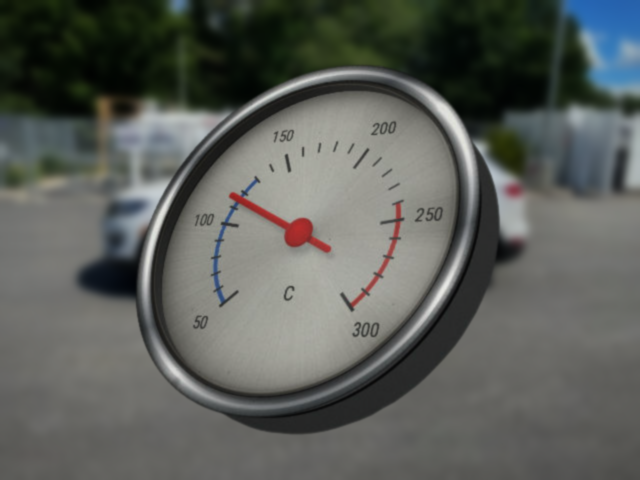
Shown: value=115 unit=°C
